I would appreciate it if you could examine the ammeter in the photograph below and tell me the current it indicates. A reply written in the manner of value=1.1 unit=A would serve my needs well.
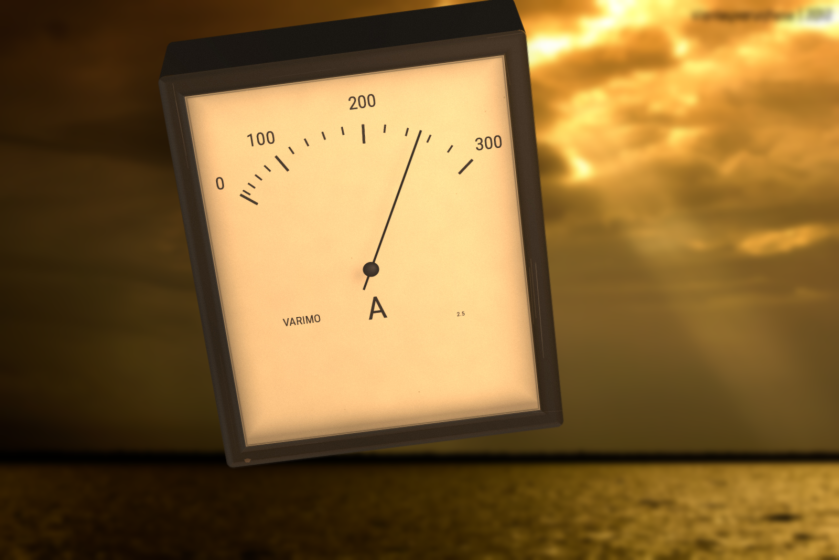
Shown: value=250 unit=A
